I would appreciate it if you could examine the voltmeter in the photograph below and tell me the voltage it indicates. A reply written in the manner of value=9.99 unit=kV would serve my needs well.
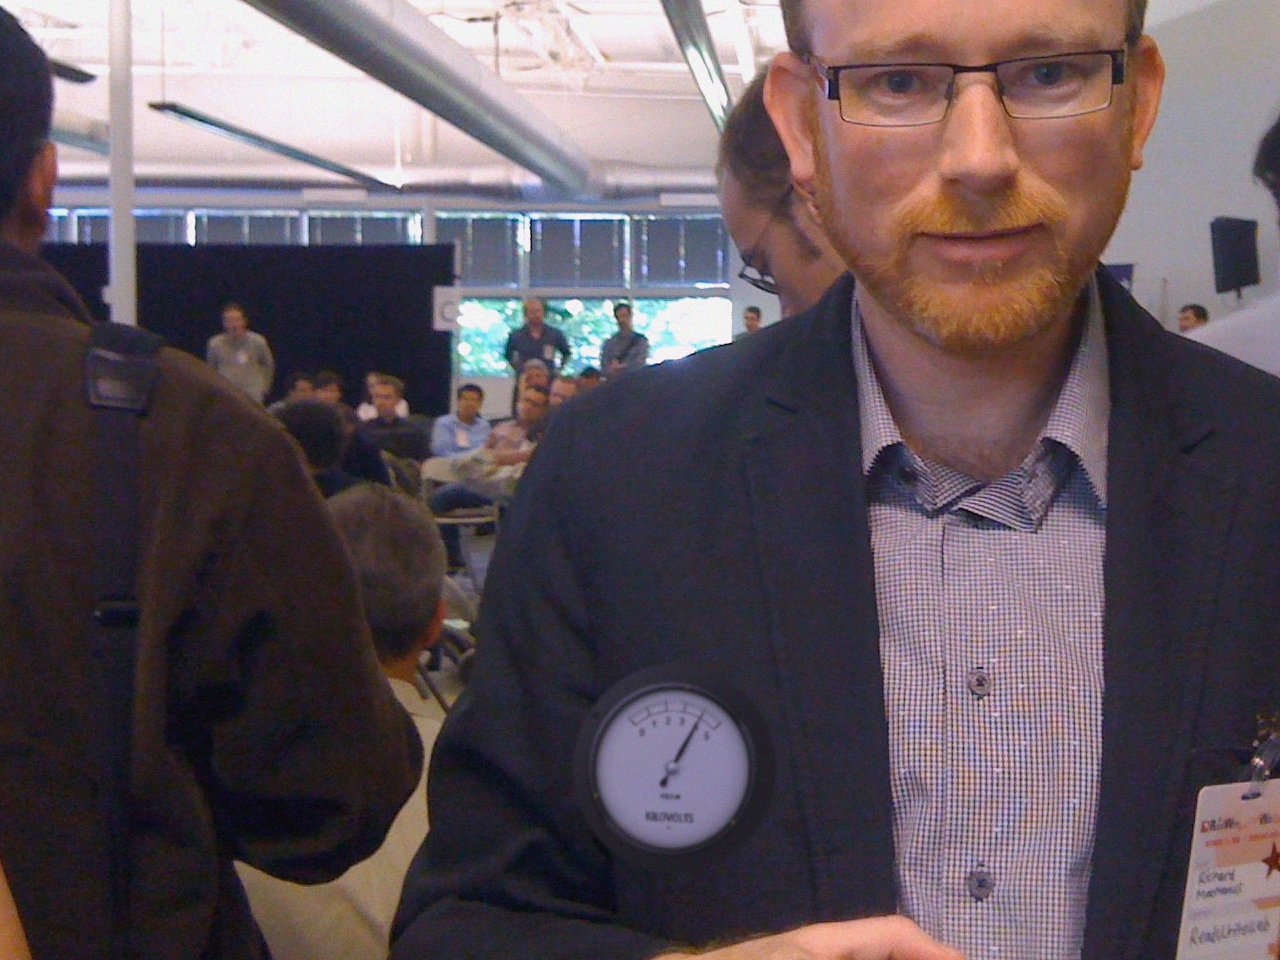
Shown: value=4 unit=kV
